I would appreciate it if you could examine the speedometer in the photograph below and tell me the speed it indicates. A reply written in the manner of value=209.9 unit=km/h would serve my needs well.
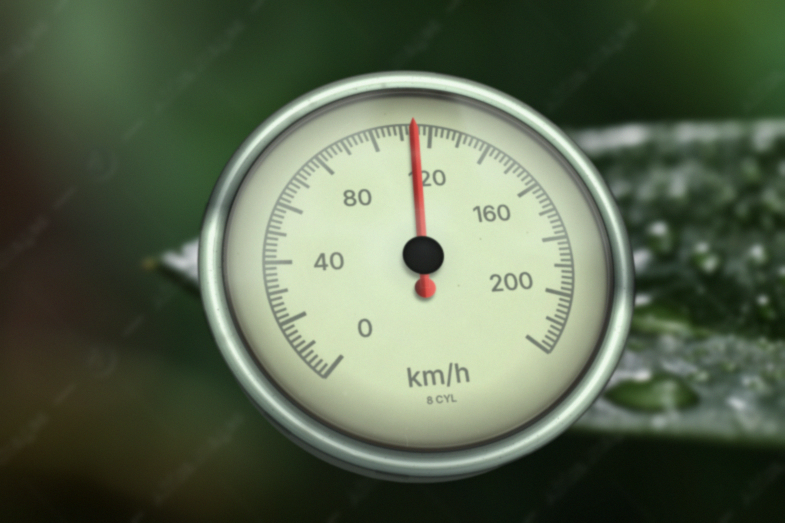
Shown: value=114 unit=km/h
